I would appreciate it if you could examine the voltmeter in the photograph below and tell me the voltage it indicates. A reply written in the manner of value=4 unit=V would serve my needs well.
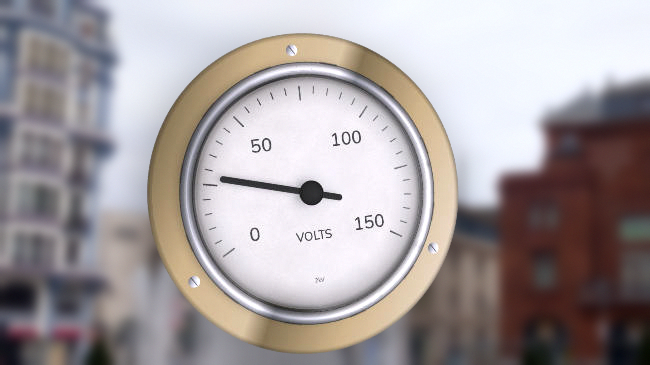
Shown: value=27.5 unit=V
